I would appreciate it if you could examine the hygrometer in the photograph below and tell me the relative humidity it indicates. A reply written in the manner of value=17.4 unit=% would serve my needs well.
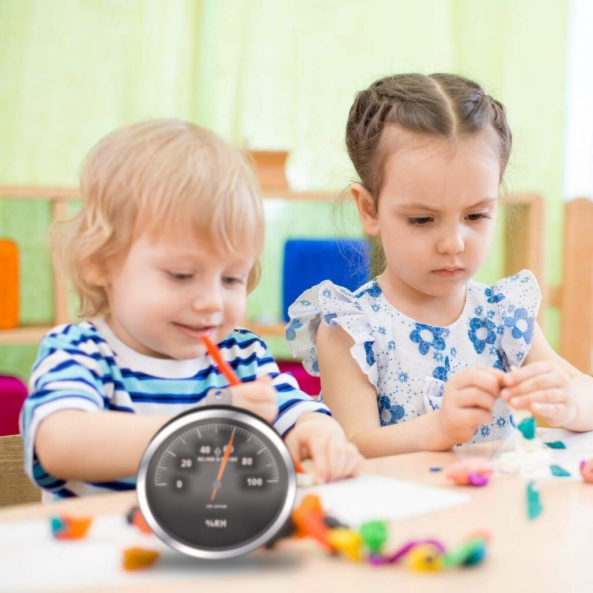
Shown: value=60 unit=%
